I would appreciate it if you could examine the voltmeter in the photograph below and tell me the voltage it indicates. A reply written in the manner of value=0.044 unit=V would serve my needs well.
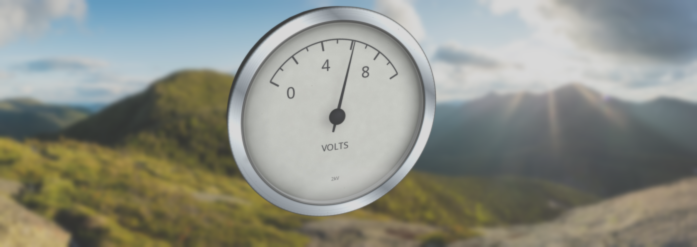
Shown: value=6 unit=V
